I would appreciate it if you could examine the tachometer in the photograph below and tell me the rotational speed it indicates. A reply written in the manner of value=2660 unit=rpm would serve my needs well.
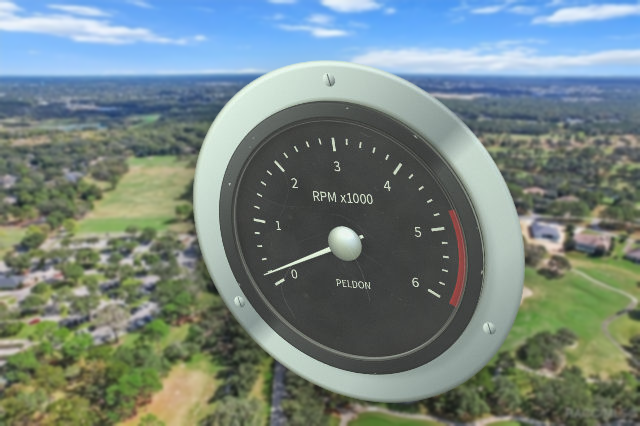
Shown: value=200 unit=rpm
